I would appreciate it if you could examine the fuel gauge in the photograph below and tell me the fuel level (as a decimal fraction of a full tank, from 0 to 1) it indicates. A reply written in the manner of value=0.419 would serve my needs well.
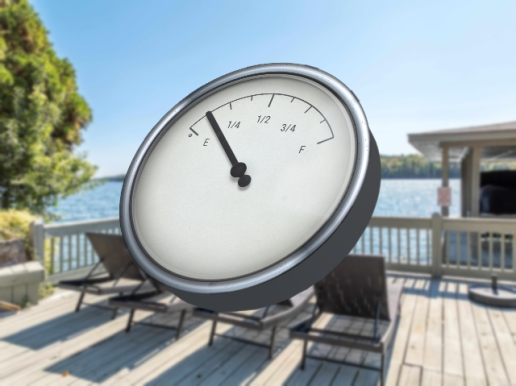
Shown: value=0.125
